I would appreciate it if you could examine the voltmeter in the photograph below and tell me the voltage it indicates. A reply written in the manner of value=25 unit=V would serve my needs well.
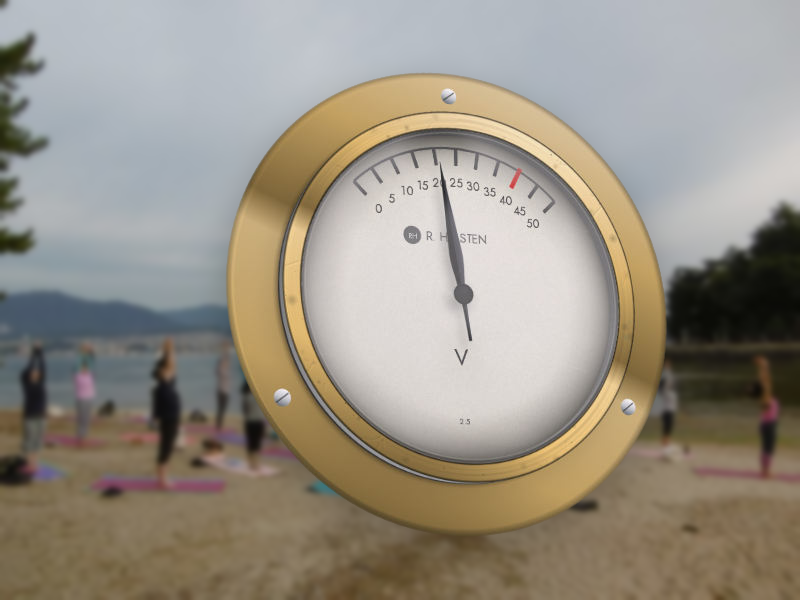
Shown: value=20 unit=V
